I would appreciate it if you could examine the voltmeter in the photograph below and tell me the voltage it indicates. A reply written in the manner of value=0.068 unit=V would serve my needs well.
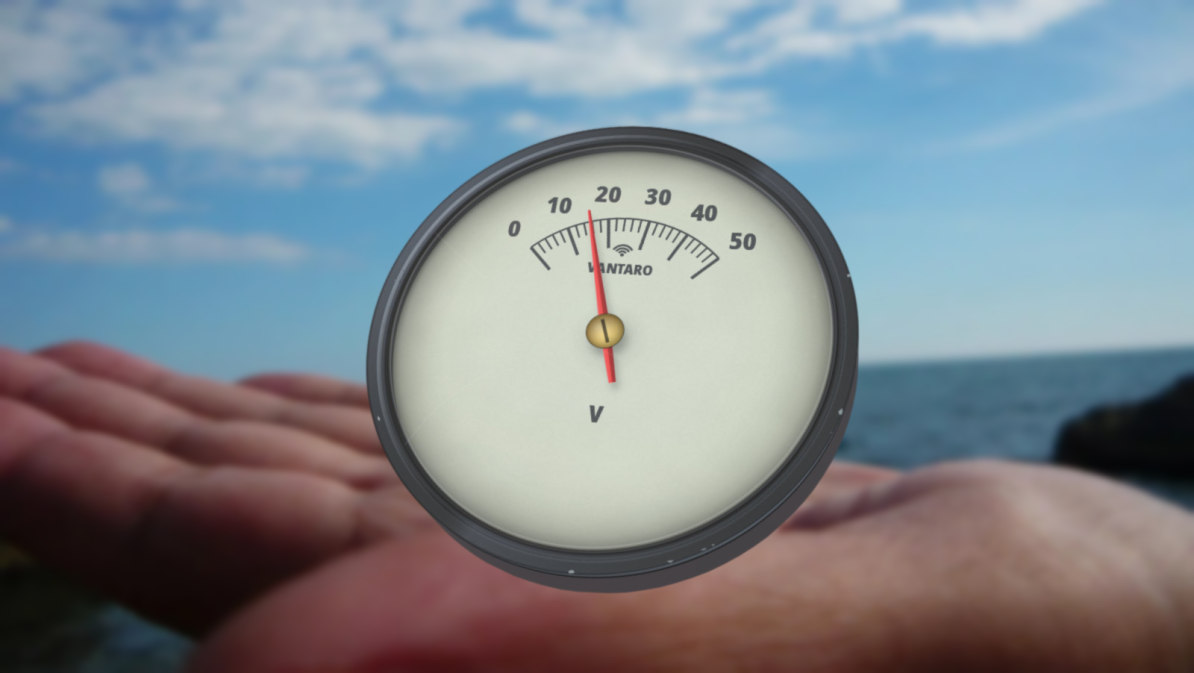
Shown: value=16 unit=V
